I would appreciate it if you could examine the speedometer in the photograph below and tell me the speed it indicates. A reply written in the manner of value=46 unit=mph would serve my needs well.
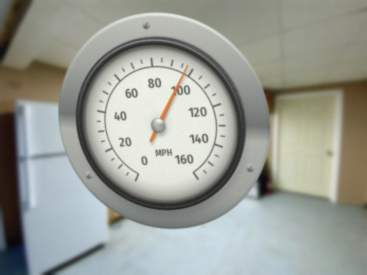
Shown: value=97.5 unit=mph
